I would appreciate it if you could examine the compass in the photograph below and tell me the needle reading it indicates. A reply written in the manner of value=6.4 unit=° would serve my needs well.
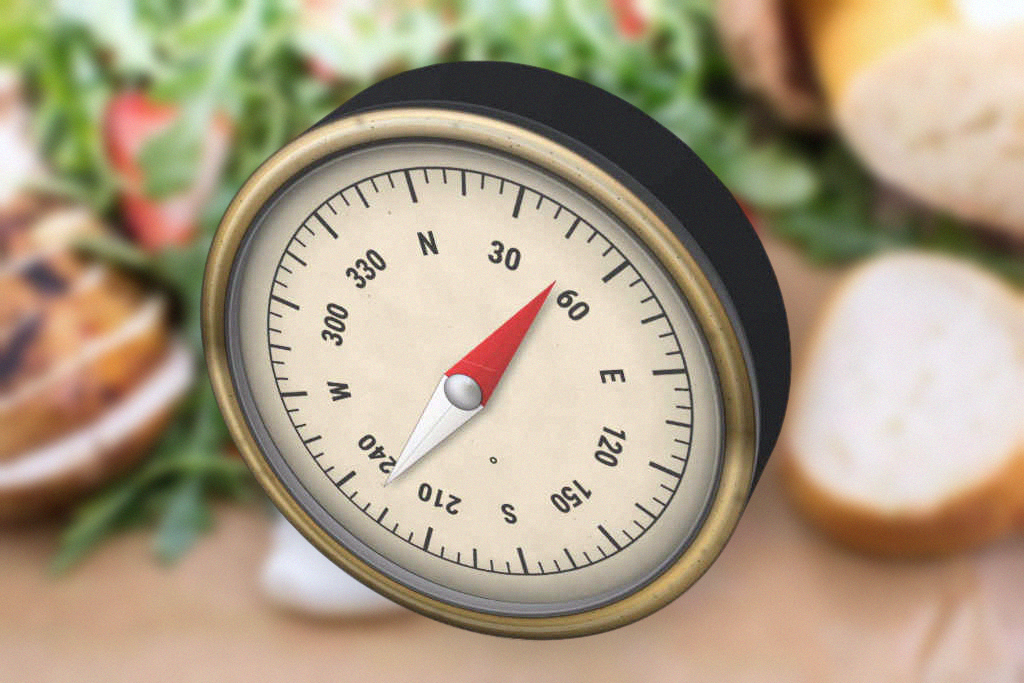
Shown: value=50 unit=°
